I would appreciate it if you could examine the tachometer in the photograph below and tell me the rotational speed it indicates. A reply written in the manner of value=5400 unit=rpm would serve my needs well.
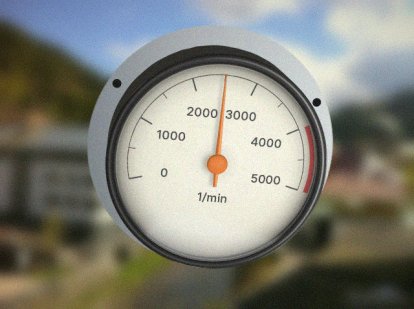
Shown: value=2500 unit=rpm
